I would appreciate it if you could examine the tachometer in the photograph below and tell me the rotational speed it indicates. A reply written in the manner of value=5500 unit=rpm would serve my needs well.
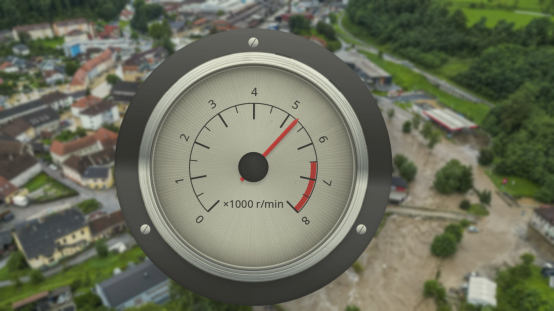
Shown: value=5250 unit=rpm
